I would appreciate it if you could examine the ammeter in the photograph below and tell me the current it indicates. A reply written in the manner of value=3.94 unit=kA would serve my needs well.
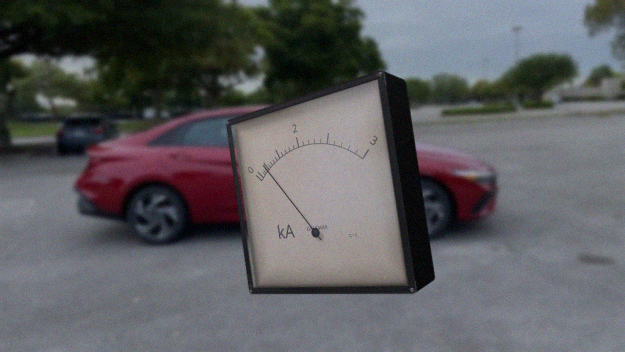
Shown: value=1 unit=kA
